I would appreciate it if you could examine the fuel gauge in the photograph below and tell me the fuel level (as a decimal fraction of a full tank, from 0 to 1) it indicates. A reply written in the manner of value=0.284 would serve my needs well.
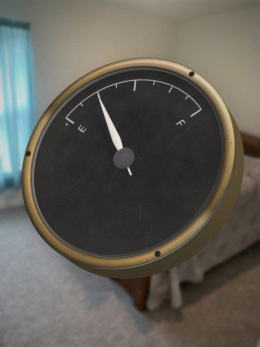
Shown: value=0.25
